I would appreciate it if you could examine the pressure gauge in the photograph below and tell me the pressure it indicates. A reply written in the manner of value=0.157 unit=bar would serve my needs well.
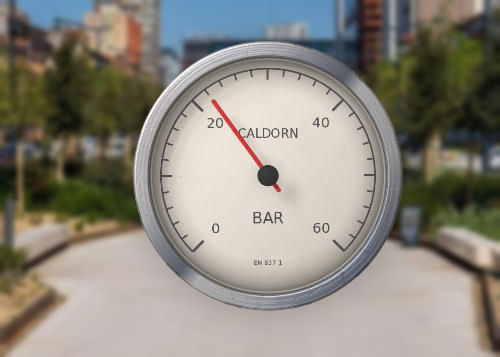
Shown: value=22 unit=bar
